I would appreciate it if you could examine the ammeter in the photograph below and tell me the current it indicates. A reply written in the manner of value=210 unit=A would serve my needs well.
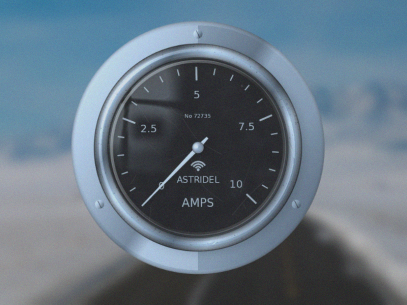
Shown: value=0 unit=A
